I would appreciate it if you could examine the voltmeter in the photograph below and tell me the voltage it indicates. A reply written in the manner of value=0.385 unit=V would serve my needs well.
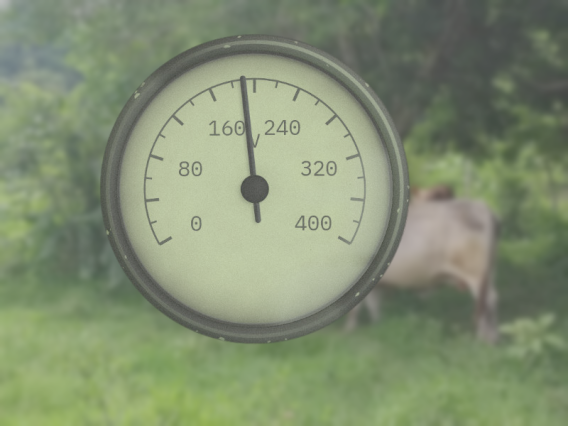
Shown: value=190 unit=V
